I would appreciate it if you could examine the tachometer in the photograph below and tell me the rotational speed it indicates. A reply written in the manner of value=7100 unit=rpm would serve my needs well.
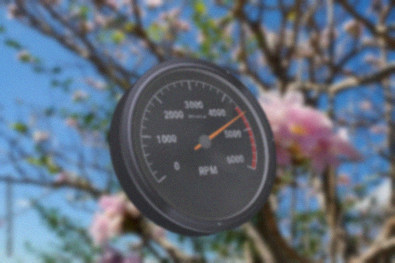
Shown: value=4600 unit=rpm
